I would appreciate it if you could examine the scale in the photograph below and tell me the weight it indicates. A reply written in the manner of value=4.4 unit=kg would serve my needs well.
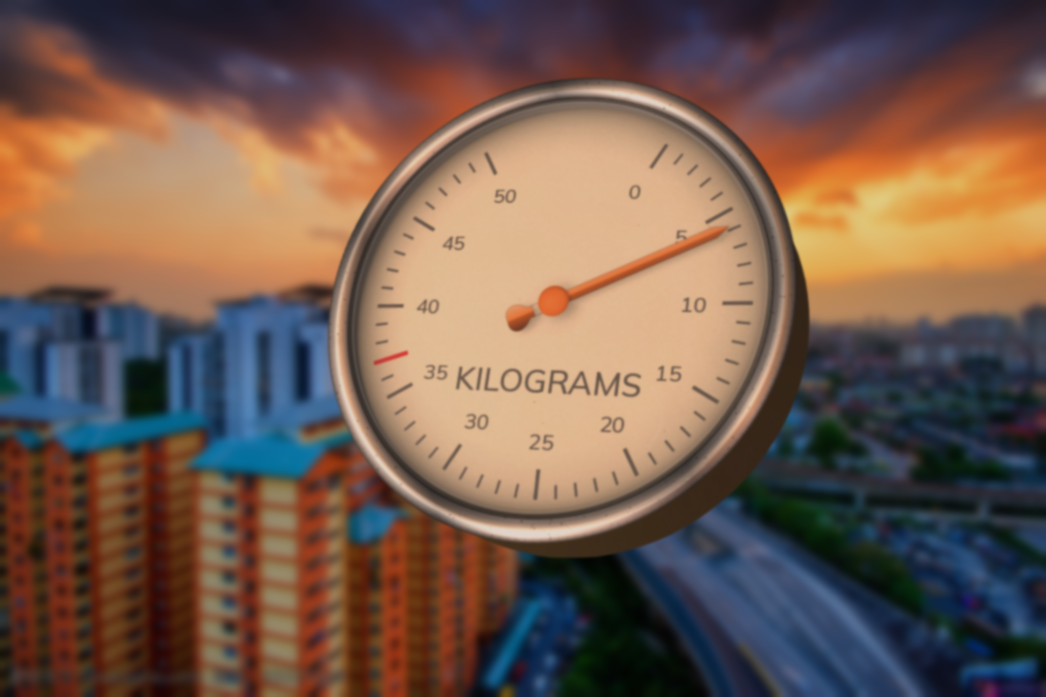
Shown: value=6 unit=kg
